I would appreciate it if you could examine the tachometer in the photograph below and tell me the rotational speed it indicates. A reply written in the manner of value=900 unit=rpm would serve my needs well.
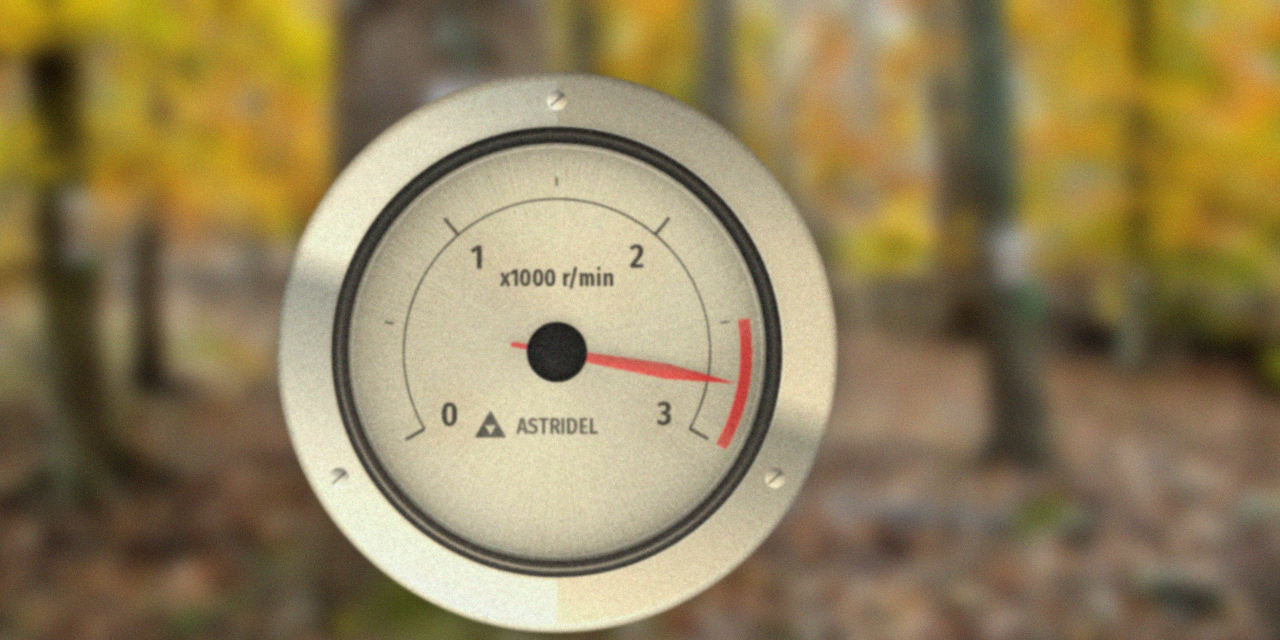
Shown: value=2750 unit=rpm
